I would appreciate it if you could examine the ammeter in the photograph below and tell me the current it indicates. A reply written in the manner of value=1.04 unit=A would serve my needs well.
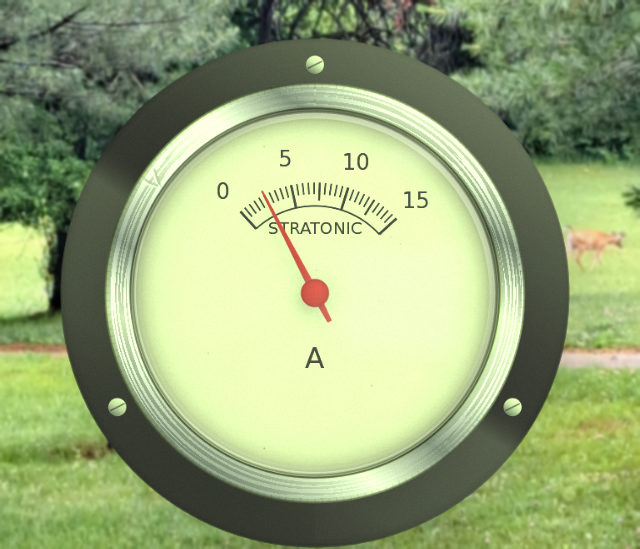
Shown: value=2.5 unit=A
